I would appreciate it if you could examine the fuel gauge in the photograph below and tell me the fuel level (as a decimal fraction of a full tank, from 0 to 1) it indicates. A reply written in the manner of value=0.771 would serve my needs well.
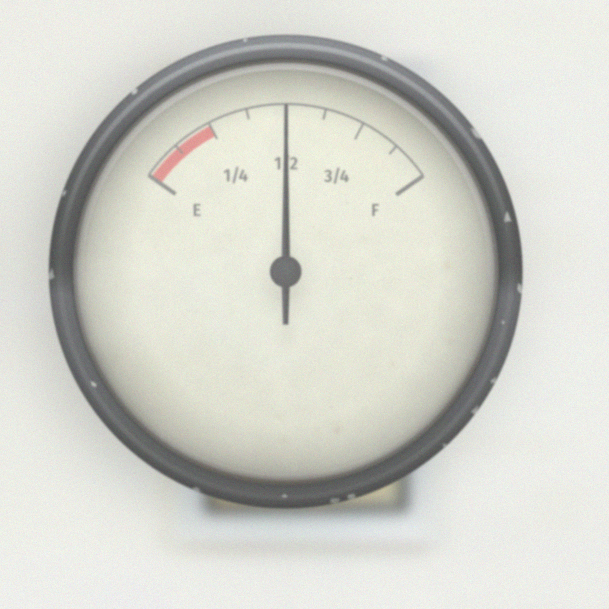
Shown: value=0.5
